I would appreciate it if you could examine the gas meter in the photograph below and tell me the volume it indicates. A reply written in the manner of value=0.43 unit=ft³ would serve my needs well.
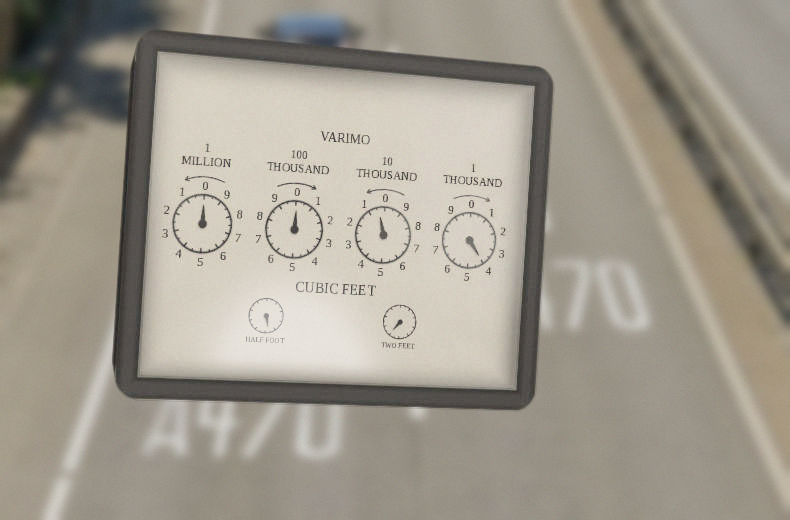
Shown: value=400 unit=ft³
